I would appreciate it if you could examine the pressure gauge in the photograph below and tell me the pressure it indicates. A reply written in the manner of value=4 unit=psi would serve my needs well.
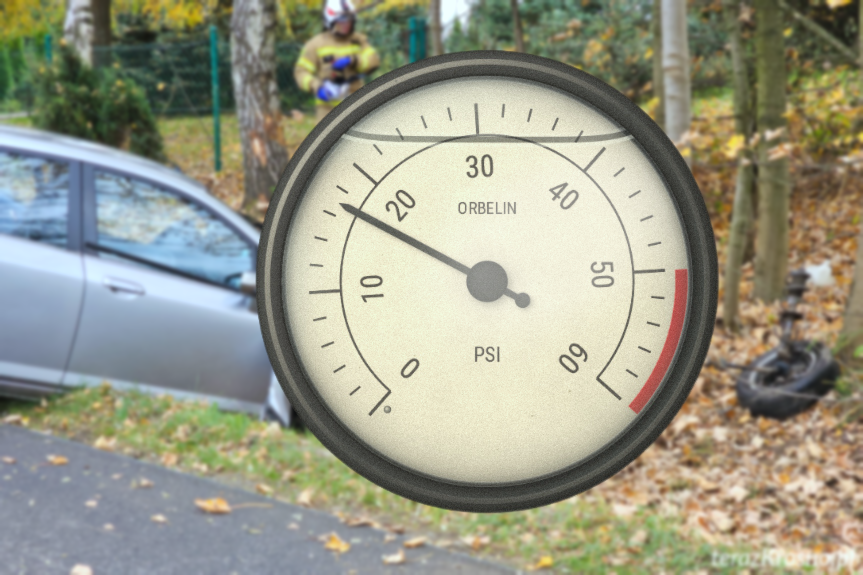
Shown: value=17 unit=psi
